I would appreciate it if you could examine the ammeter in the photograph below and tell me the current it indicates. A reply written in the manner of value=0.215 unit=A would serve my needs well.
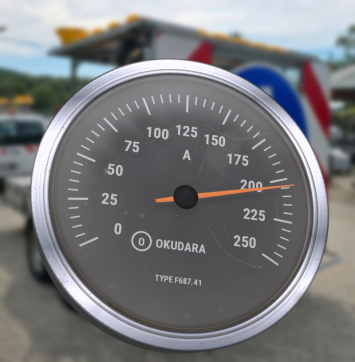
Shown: value=205 unit=A
